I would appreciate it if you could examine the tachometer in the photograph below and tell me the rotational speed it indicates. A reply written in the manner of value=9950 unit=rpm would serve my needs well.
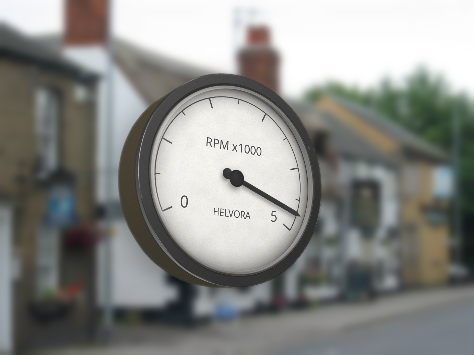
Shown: value=4750 unit=rpm
